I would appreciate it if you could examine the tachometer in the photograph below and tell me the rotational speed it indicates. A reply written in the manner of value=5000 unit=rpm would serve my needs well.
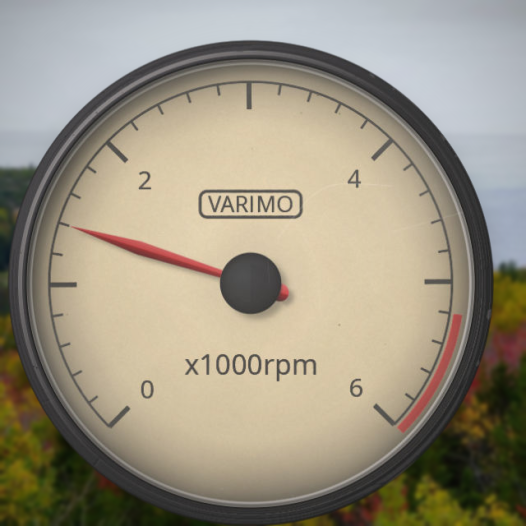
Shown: value=1400 unit=rpm
